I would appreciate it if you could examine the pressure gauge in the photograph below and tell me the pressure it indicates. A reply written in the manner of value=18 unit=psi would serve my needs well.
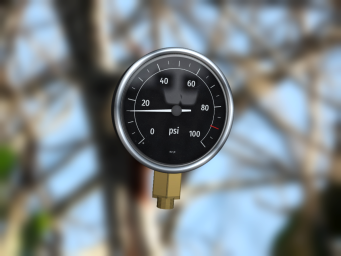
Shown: value=15 unit=psi
